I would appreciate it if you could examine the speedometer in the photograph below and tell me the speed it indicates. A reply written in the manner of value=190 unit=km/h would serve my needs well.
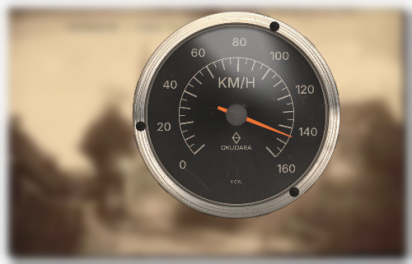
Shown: value=145 unit=km/h
